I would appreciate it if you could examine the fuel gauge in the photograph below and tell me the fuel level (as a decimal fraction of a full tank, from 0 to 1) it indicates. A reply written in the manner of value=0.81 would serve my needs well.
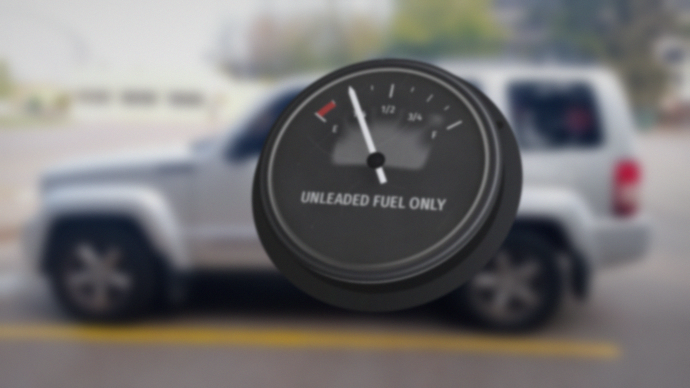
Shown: value=0.25
